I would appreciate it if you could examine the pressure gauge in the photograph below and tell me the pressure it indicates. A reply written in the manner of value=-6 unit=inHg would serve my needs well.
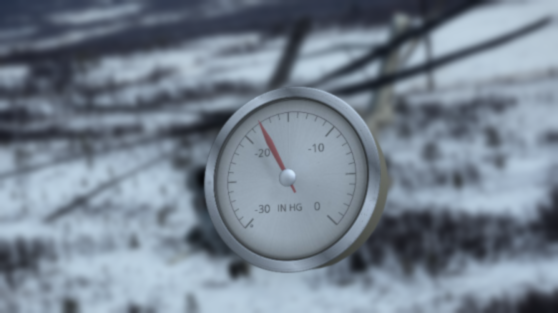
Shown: value=-18 unit=inHg
